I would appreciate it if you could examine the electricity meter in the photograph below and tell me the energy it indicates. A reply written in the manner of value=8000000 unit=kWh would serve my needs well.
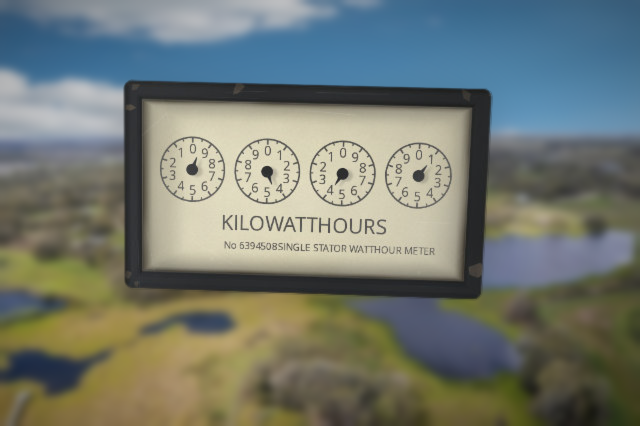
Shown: value=9441 unit=kWh
